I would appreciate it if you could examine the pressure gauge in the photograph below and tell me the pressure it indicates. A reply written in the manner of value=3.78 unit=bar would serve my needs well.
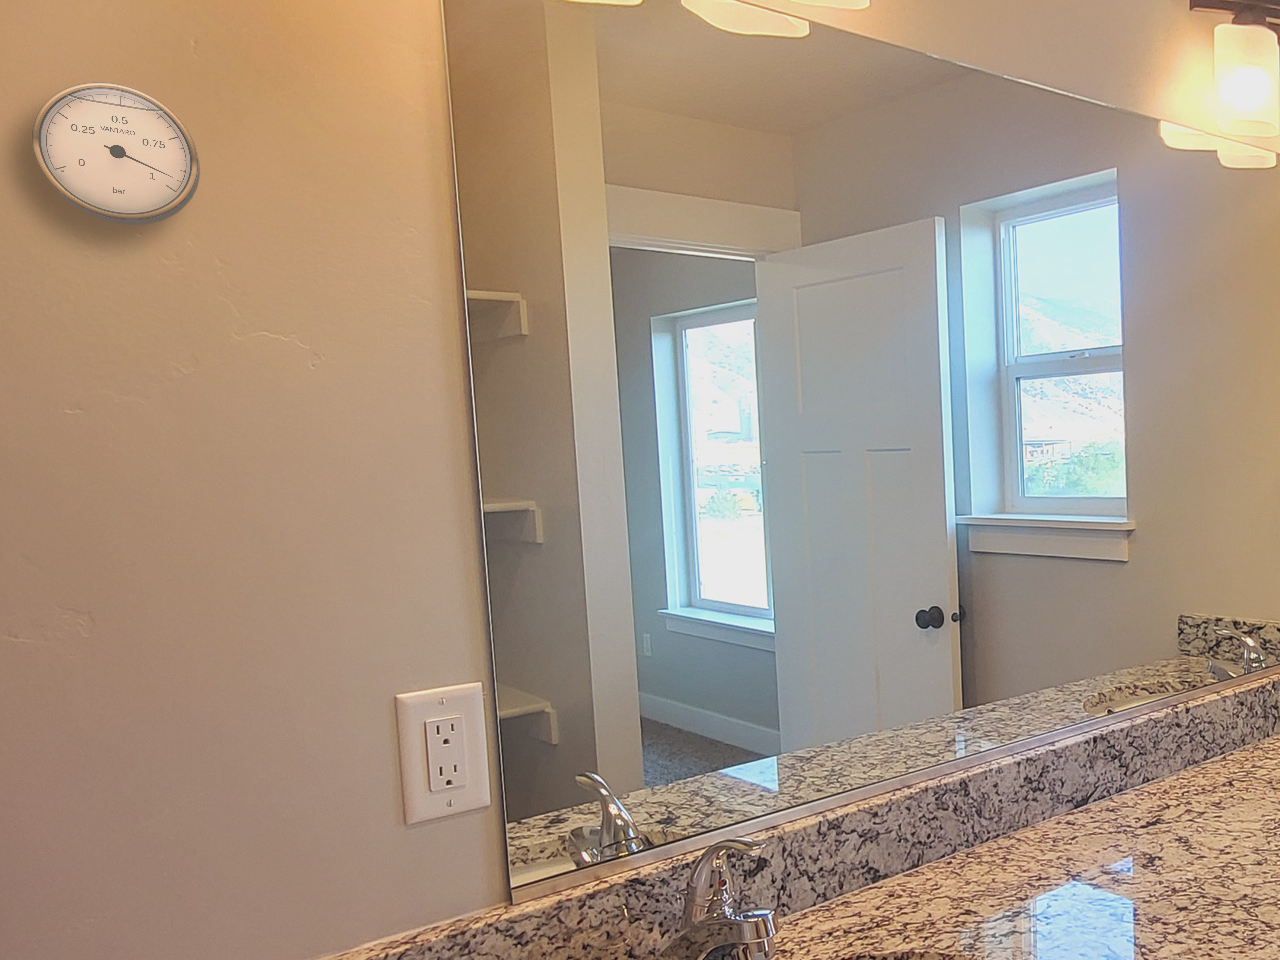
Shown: value=0.95 unit=bar
